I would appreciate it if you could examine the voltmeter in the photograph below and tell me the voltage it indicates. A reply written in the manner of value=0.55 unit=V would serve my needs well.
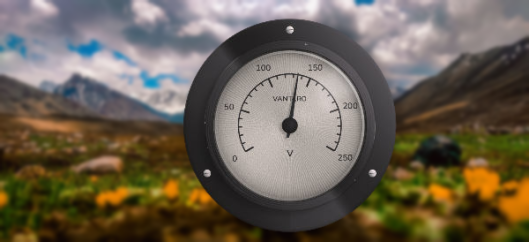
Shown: value=135 unit=V
